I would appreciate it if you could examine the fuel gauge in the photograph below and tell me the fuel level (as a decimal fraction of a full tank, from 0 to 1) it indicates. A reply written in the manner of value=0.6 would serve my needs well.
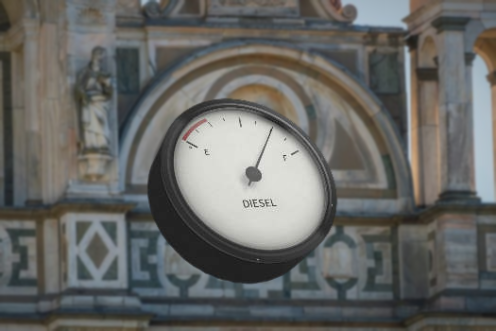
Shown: value=0.75
